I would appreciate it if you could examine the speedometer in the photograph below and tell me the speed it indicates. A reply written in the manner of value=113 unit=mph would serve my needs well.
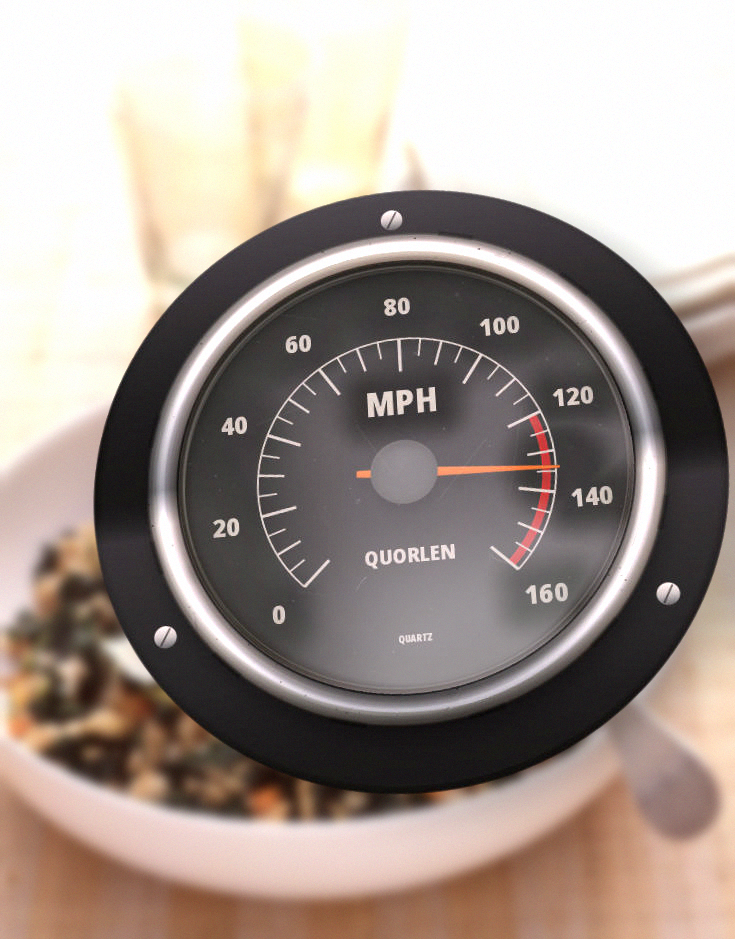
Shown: value=135 unit=mph
